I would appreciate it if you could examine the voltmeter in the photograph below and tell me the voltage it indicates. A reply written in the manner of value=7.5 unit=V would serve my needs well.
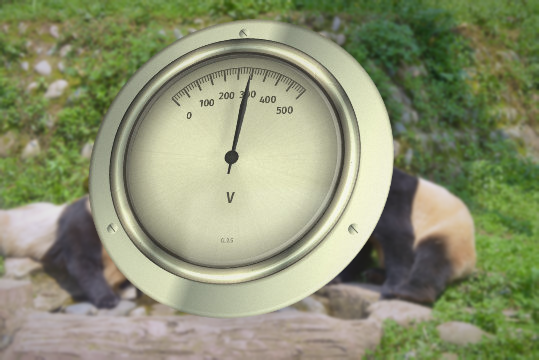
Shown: value=300 unit=V
